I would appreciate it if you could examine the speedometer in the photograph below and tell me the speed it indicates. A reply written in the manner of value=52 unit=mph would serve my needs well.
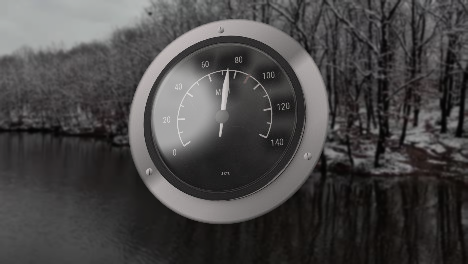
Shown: value=75 unit=mph
